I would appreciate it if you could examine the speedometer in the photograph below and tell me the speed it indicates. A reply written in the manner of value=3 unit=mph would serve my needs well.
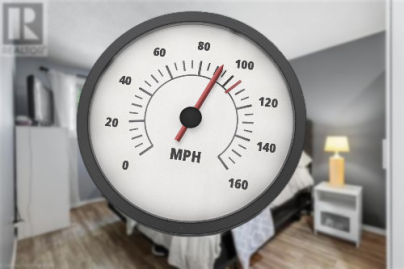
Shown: value=92.5 unit=mph
